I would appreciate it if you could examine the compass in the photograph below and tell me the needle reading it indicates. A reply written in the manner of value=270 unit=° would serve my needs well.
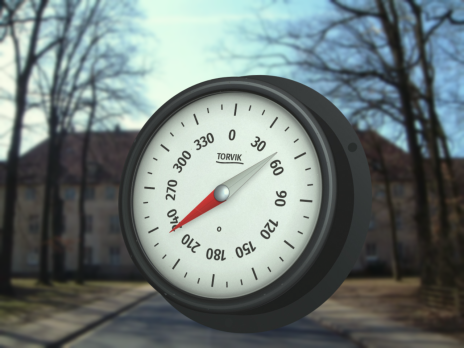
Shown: value=230 unit=°
